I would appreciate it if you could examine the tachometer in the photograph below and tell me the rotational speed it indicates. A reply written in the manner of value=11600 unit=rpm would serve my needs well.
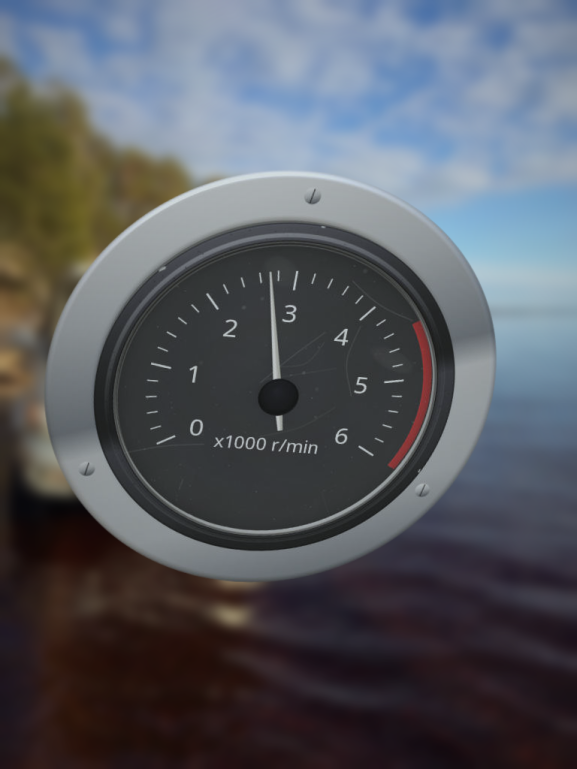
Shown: value=2700 unit=rpm
